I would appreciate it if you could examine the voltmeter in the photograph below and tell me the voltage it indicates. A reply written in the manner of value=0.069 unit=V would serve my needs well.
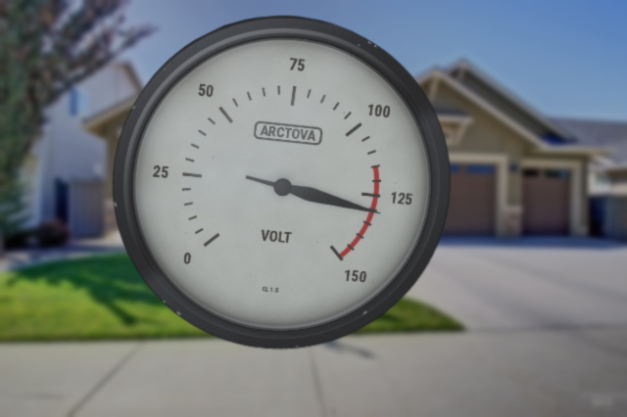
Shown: value=130 unit=V
